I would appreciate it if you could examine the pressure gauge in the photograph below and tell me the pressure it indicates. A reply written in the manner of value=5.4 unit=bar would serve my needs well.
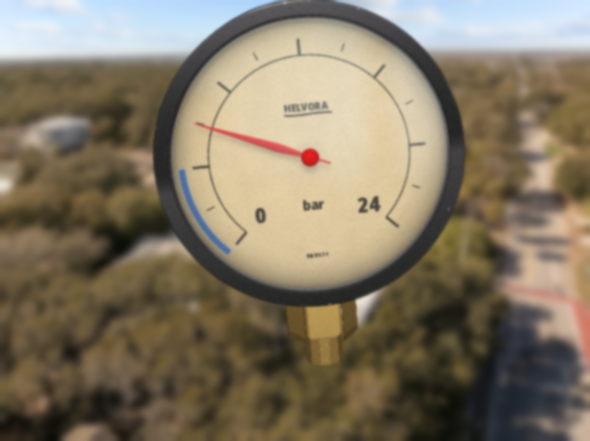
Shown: value=6 unit=bar
